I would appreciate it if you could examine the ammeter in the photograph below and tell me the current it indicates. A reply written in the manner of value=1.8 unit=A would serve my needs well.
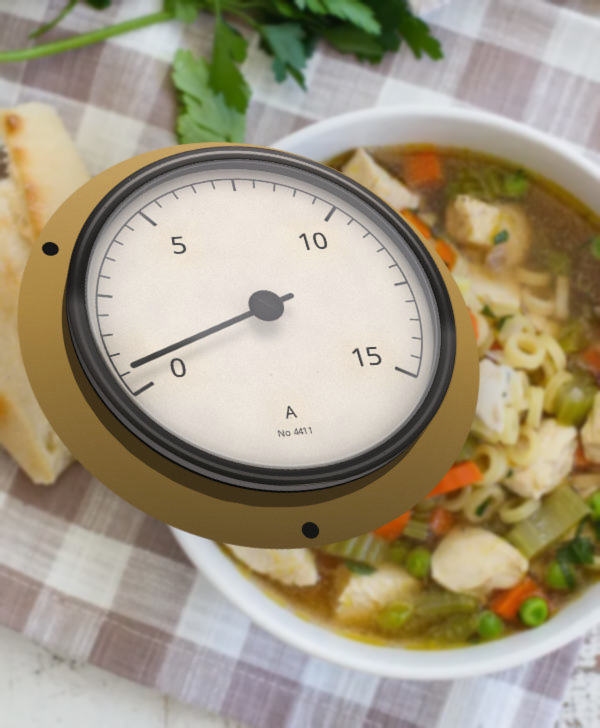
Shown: value=0.5 unit=A
